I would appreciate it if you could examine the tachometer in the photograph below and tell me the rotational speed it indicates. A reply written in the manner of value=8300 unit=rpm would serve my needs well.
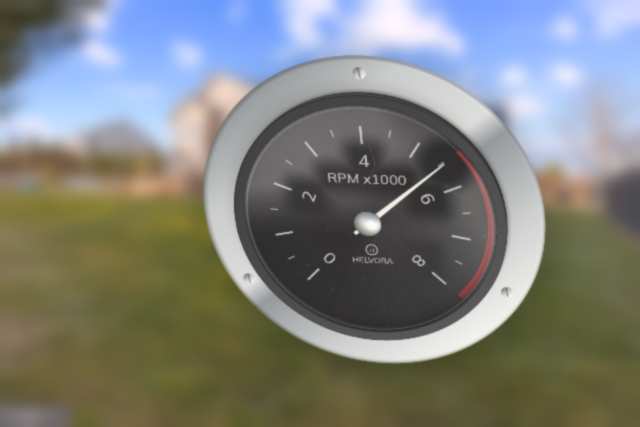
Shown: value=5500 unit=rpm
